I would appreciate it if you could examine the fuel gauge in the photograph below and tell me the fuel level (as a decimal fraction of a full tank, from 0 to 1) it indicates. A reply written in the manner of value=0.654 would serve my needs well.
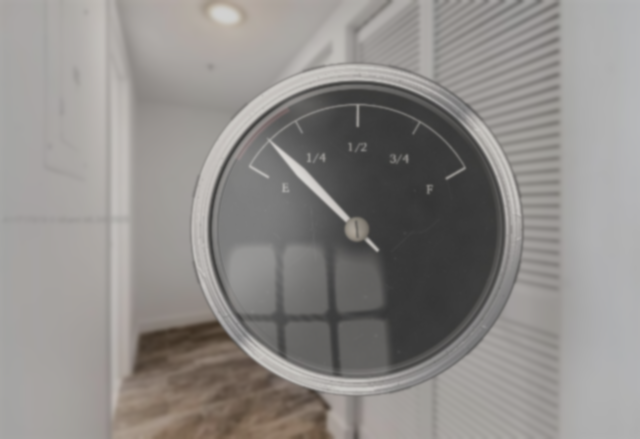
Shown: value=0.125
